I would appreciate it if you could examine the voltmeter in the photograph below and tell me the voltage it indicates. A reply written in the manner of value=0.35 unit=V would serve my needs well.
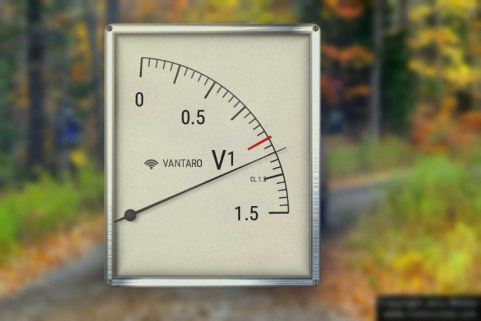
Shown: value=1.1 unit=V
